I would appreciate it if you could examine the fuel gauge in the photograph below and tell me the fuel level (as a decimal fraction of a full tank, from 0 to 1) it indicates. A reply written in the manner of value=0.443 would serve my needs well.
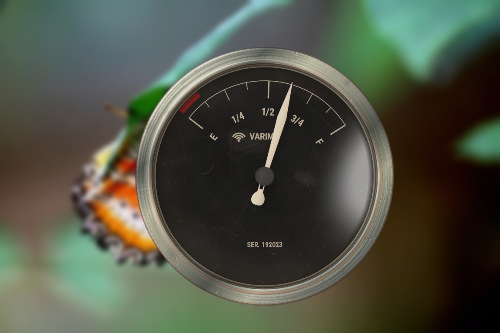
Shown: value=0.625
